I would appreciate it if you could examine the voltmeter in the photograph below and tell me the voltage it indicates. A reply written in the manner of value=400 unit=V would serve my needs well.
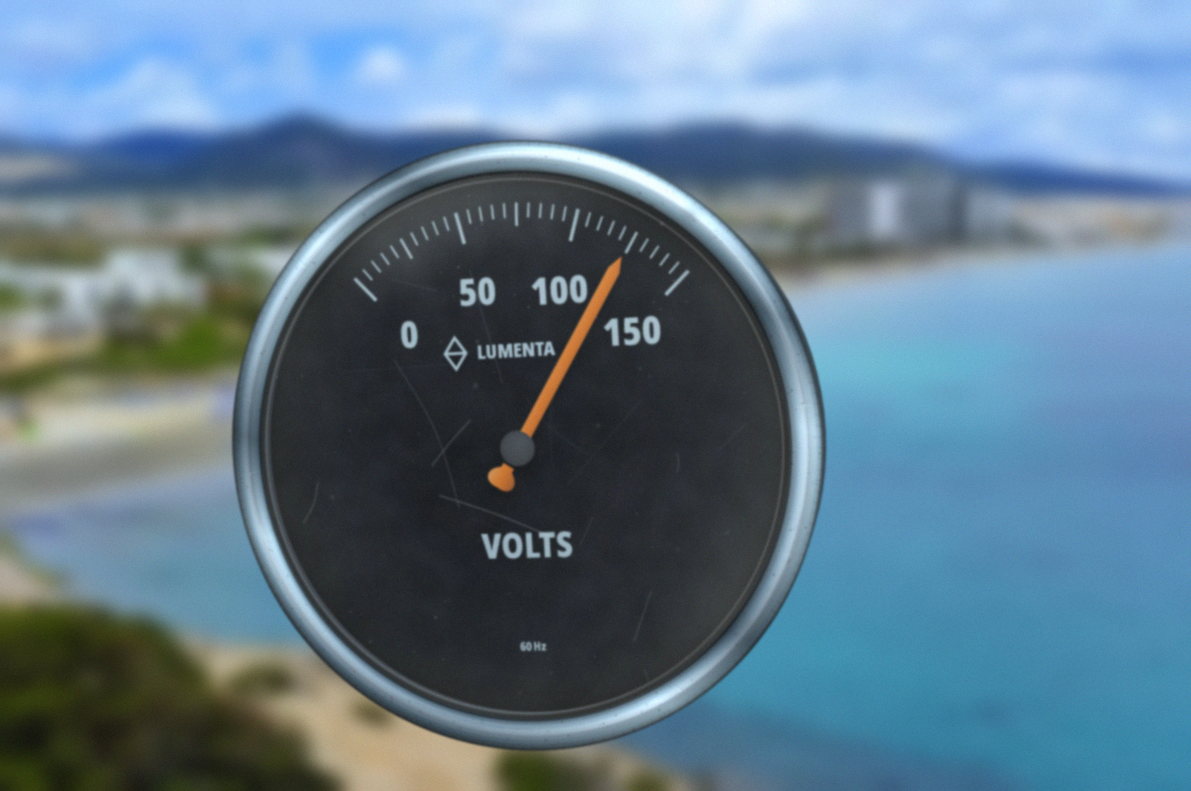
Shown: value=125 unit=V
